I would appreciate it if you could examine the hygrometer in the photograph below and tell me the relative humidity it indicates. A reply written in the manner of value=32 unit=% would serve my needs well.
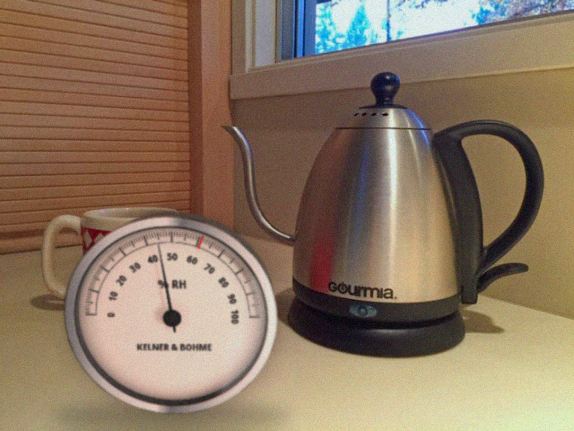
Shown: value=45 unit=%
